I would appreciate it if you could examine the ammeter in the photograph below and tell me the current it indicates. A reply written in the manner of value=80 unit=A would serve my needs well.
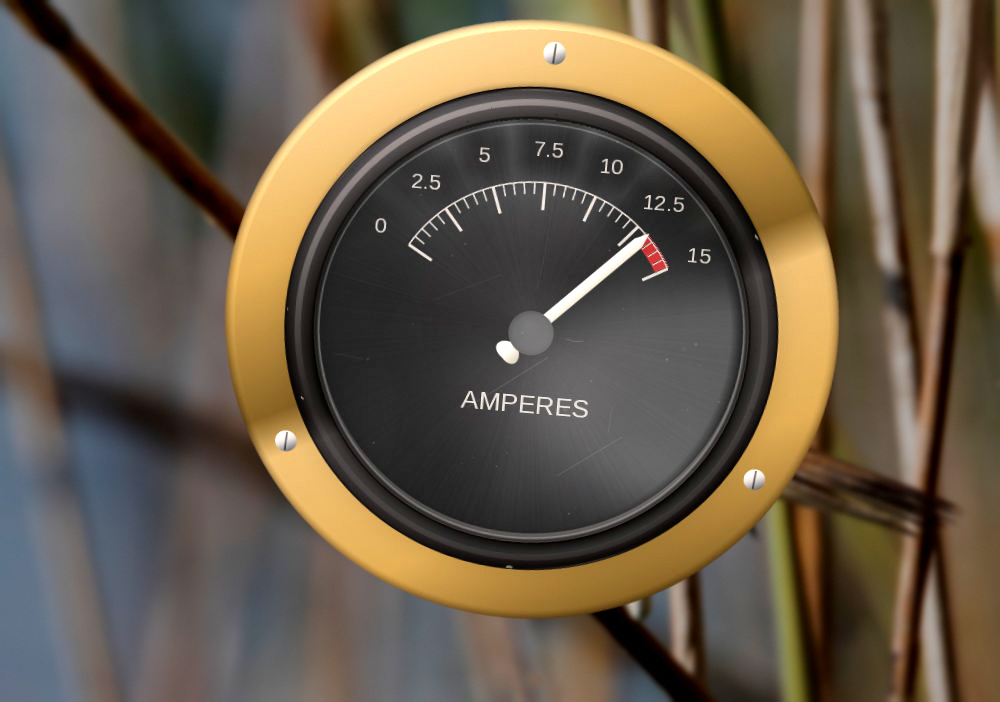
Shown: value=13 unit=A
